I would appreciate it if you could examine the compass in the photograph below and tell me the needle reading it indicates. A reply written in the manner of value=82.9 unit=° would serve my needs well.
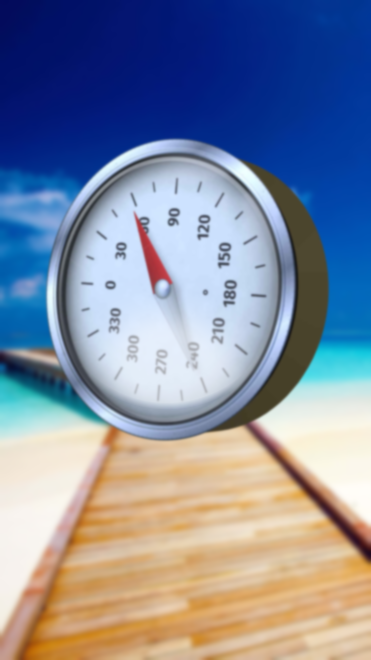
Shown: value=60 unit=°
